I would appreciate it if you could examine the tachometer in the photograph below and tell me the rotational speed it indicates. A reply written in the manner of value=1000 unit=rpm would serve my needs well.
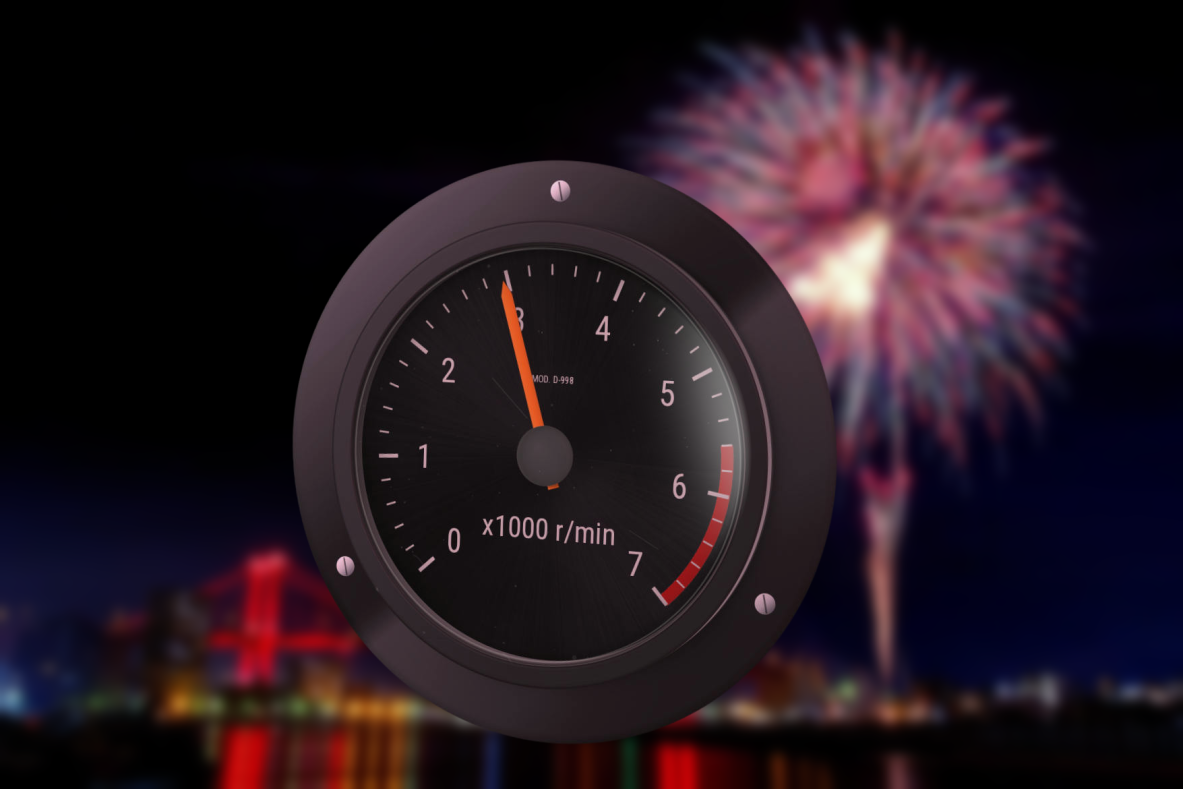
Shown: value=3000 unit=rpm
